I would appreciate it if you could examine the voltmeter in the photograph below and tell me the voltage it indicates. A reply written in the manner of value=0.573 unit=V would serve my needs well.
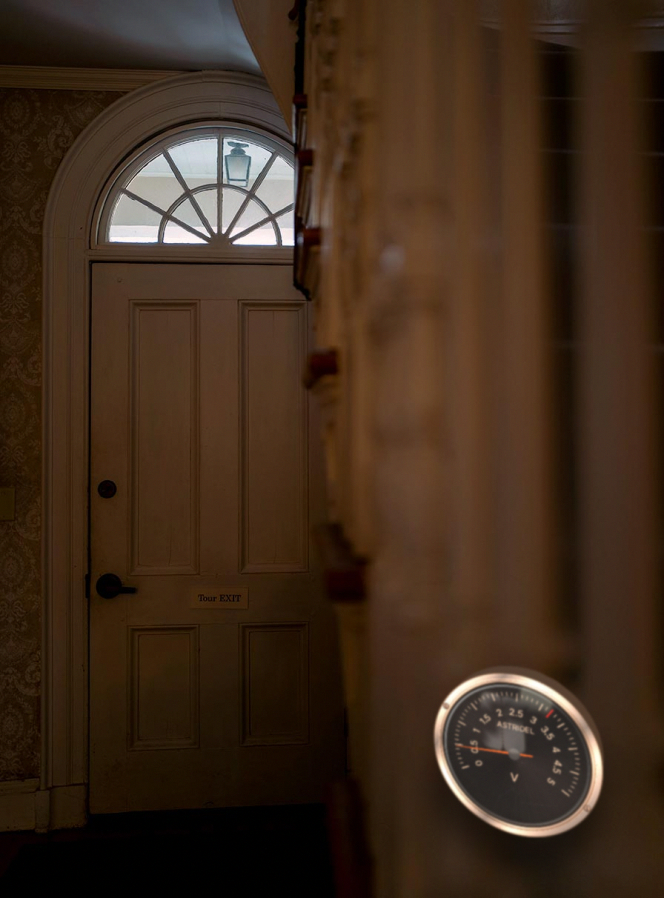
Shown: value=0.5 unit=V
